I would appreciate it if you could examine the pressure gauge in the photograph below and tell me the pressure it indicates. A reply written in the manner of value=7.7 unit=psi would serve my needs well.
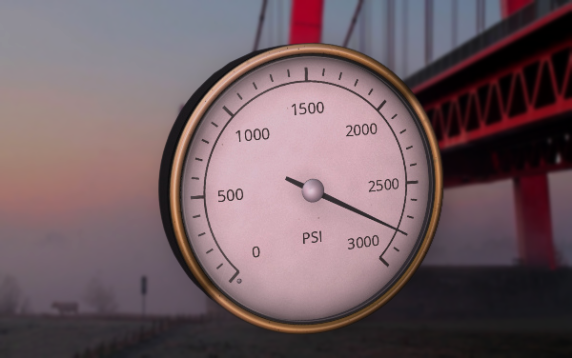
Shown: value=2800 unit=psi
